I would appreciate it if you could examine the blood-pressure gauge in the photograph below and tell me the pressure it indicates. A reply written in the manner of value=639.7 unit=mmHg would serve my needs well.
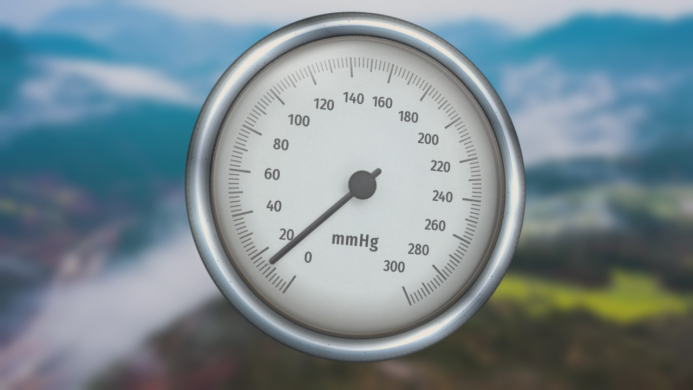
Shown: value=14 unit=mmHg
